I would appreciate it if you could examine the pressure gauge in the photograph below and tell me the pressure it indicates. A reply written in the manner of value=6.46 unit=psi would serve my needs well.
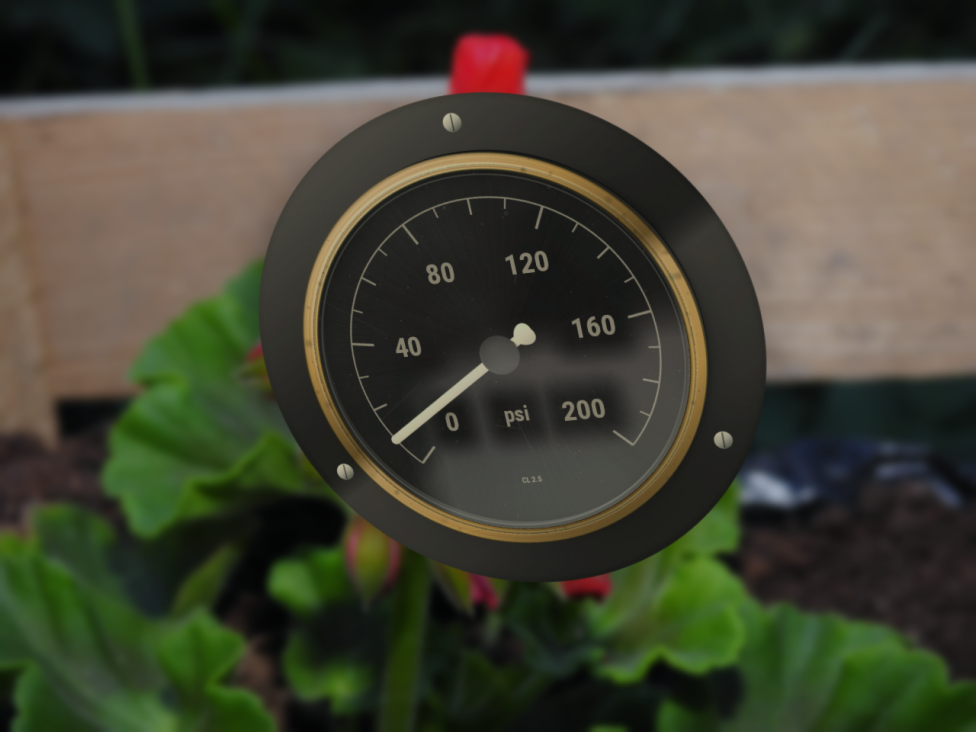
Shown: value=10 unit=psi
